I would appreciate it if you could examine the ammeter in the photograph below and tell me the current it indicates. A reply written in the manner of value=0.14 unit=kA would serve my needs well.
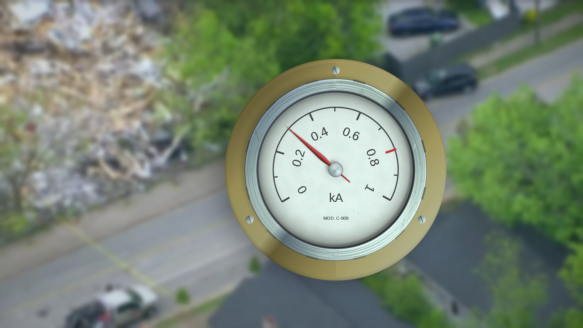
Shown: value=0.3 unit=kA
